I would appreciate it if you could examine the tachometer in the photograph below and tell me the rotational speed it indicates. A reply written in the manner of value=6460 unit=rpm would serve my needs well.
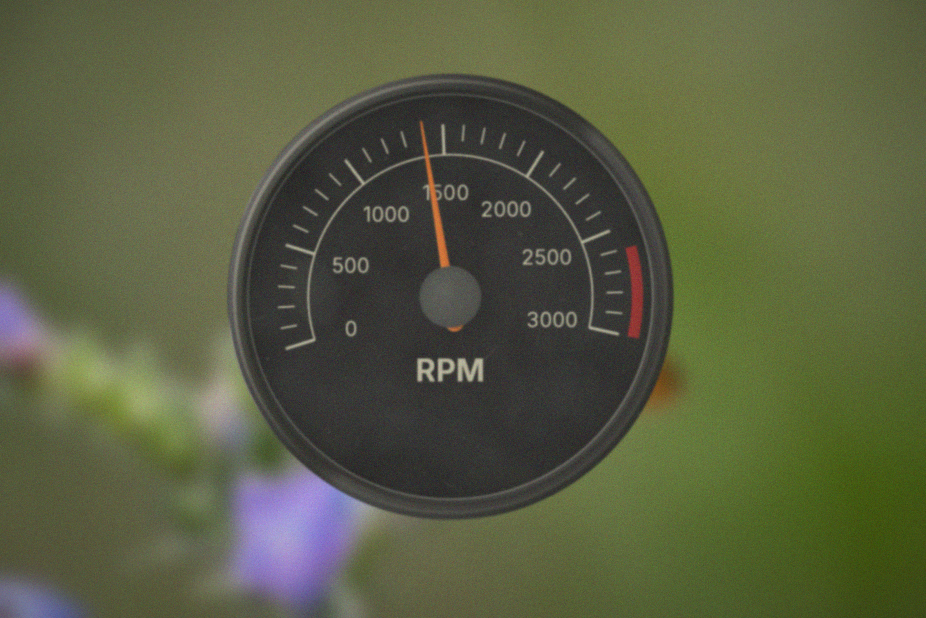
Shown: value=1400 unit=rpm
